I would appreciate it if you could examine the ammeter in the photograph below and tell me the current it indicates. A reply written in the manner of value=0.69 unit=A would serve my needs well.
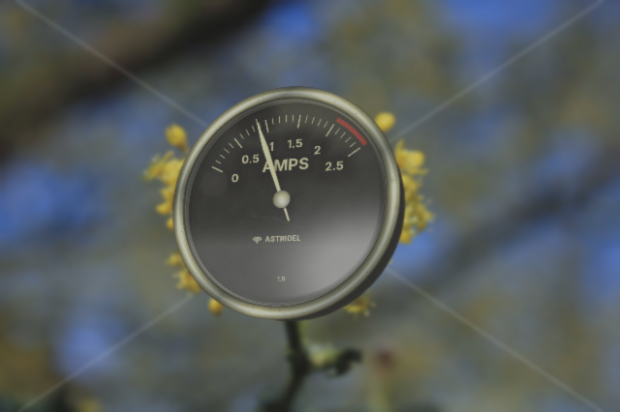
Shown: value=0.9 unit=A
